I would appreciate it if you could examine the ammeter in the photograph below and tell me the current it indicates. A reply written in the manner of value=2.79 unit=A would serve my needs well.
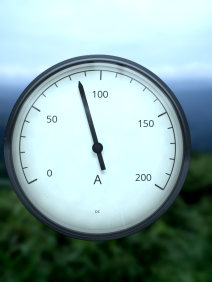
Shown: value=85 unit=A
